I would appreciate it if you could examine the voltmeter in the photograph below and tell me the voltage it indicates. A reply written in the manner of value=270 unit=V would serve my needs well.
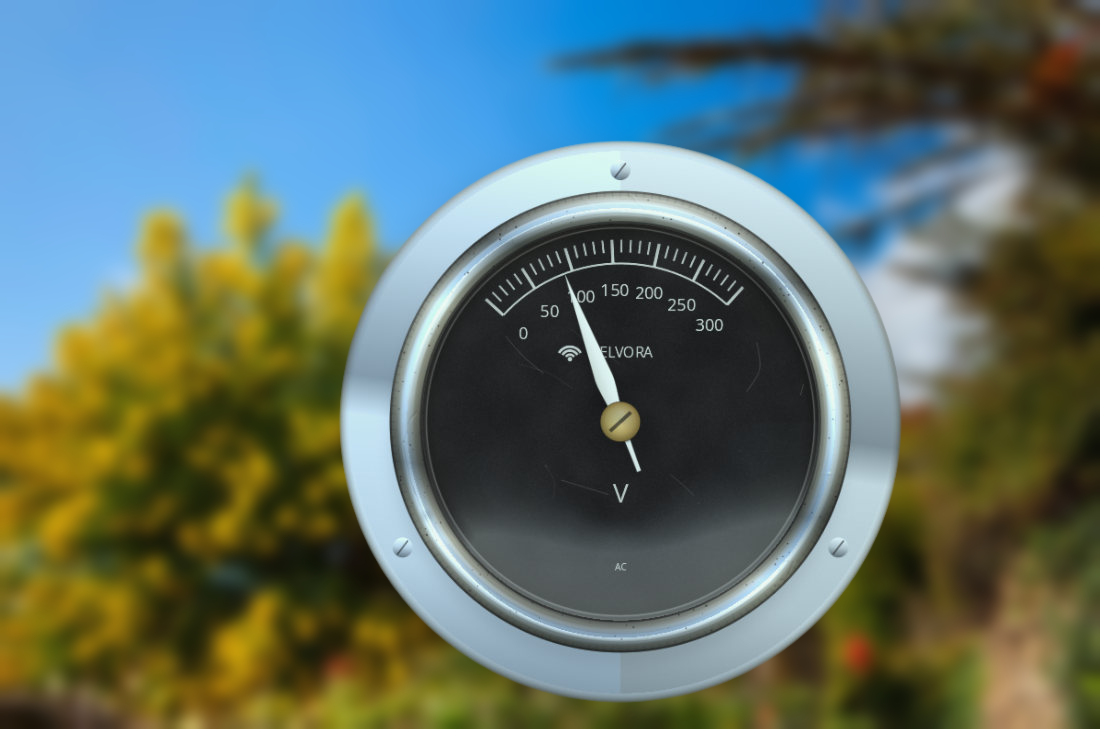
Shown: value=90 unit=V
